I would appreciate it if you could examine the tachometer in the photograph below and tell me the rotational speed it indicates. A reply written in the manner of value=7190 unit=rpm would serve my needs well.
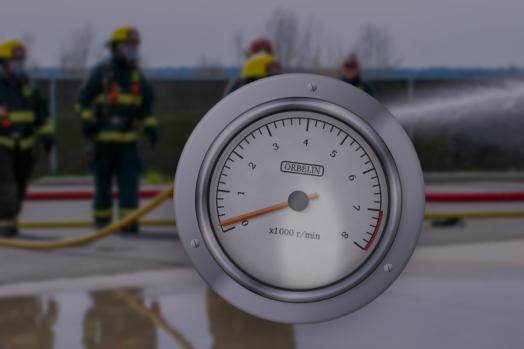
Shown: value=200 unit=rpm
